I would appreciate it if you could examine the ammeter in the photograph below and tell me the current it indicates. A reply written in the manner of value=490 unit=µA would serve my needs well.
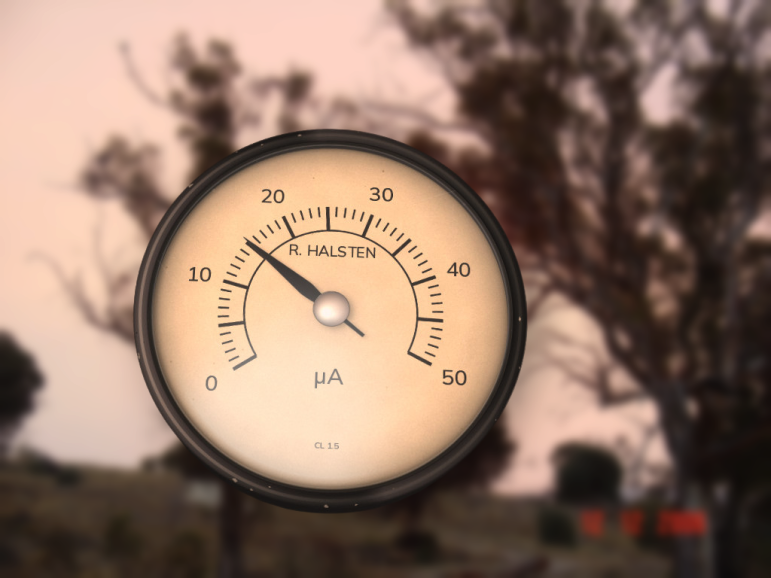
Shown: value=15 unit=µA
